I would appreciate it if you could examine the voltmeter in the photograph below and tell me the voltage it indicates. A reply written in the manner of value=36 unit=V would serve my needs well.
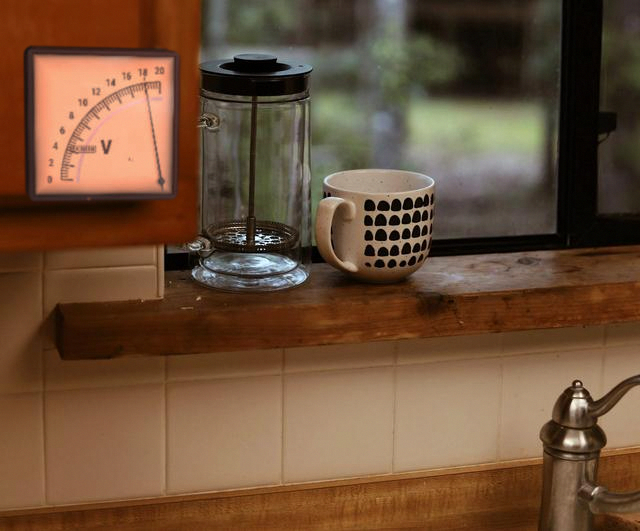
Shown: value=18 unit=V
